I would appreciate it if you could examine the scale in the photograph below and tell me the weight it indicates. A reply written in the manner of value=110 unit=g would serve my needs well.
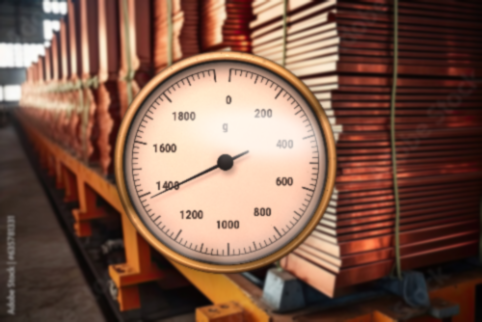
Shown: value=1380 unit=g
